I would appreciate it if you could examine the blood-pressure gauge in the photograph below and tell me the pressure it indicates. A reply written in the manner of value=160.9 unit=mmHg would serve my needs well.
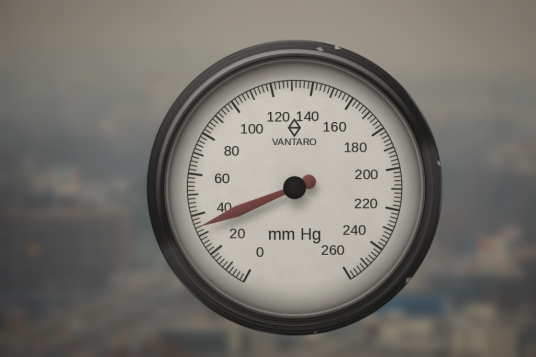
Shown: value=34 unit=mmHg
